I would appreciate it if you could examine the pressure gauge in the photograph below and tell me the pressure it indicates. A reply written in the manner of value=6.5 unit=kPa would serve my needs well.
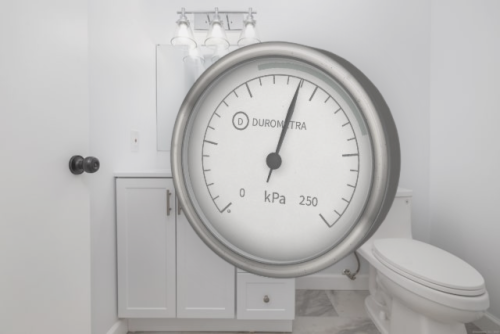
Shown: value=140 unit=kPa
